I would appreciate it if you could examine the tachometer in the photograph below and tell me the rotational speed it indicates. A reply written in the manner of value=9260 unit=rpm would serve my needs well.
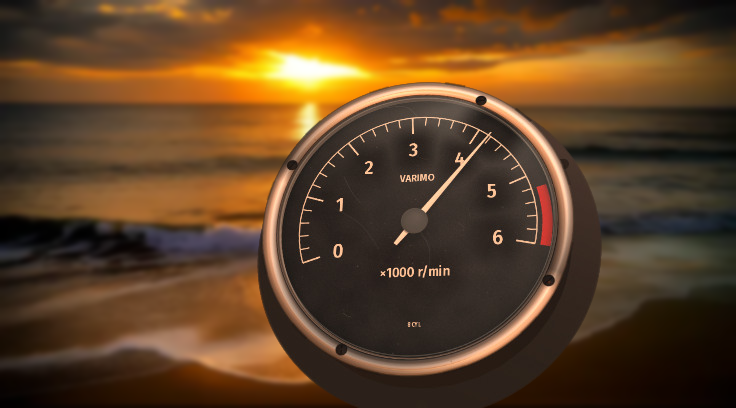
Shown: value=4200 unit=rpm
